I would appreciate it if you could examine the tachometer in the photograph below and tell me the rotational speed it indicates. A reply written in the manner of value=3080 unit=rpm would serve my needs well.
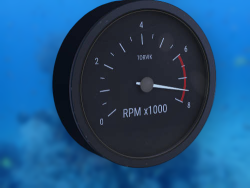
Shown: value=7500 unit=rpm
